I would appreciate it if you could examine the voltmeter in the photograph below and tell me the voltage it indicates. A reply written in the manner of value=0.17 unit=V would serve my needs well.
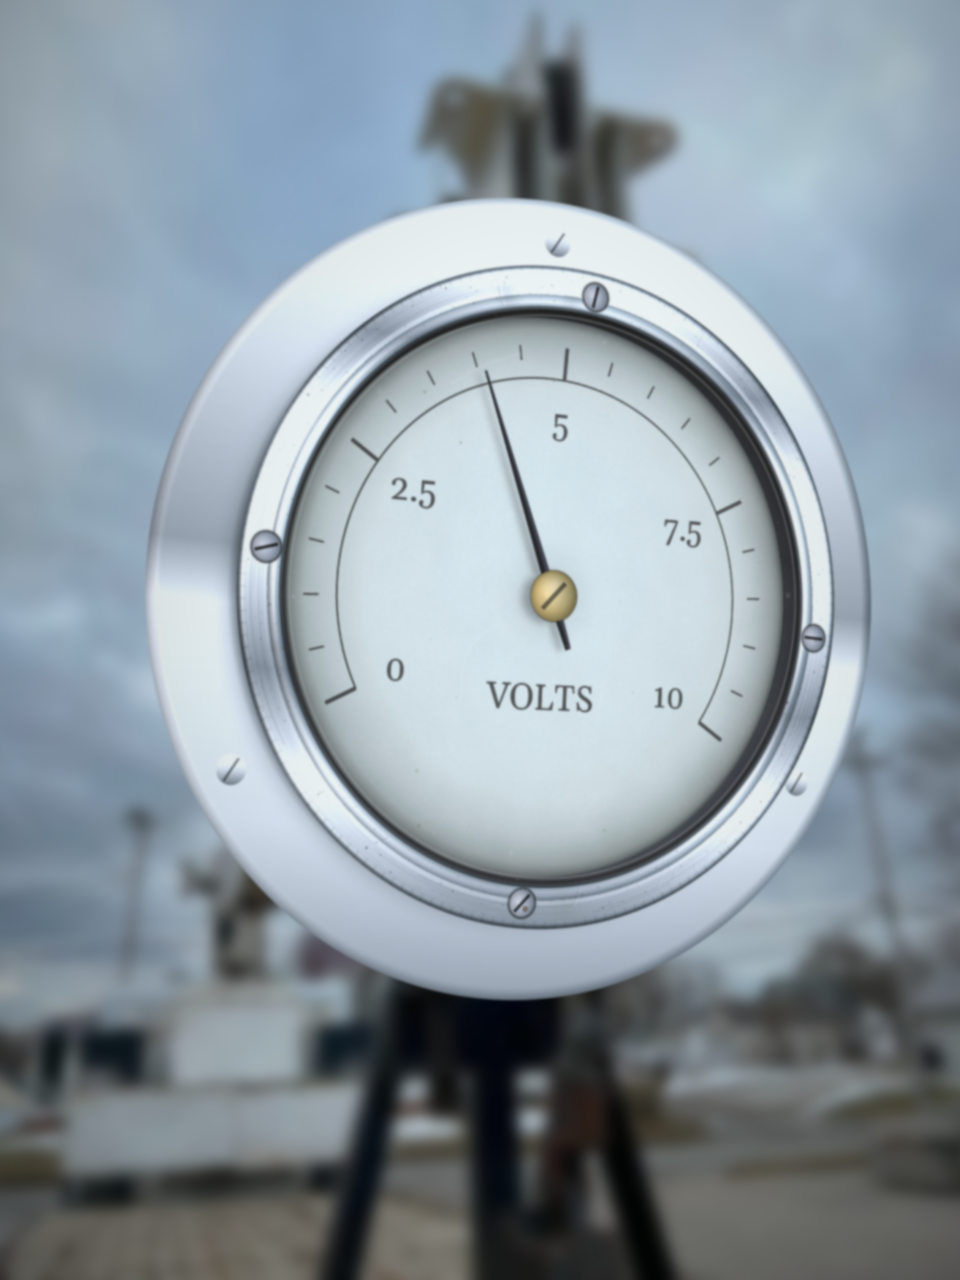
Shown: value=4 unit=V
